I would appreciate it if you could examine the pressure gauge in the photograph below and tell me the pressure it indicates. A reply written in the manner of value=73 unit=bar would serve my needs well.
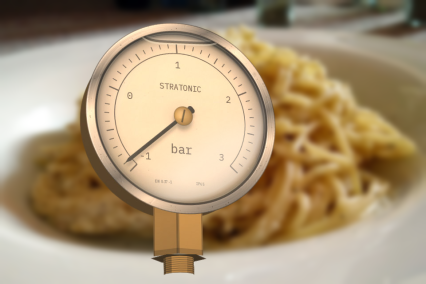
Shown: value=-0.9 unit=bar
